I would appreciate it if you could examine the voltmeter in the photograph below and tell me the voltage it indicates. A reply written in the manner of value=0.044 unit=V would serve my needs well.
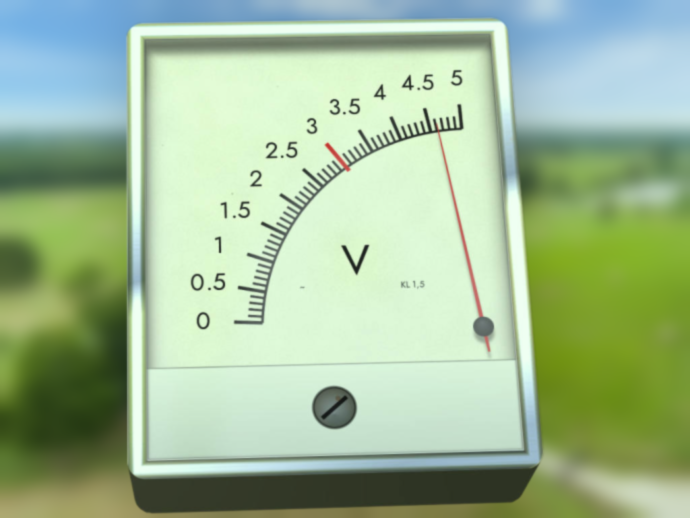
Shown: value=4.6 unit=V
